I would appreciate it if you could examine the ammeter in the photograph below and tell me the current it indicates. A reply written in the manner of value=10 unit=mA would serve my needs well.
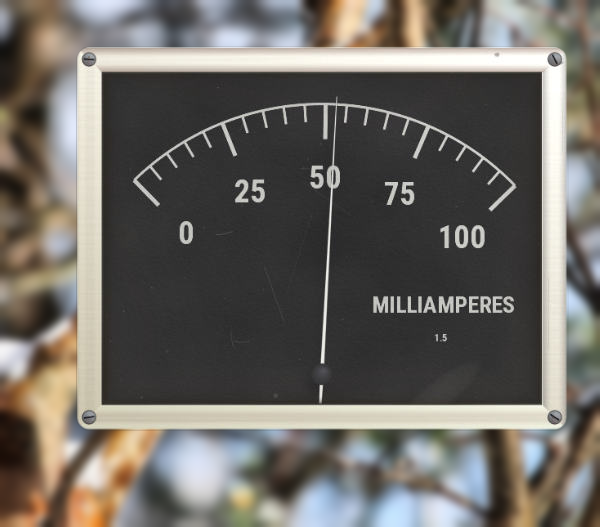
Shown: value=52.5 unit=mA
